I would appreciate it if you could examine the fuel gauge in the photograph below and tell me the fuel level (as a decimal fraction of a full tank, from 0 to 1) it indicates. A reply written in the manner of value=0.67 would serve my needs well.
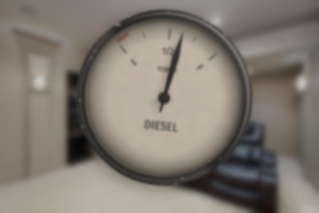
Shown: value=0.625
